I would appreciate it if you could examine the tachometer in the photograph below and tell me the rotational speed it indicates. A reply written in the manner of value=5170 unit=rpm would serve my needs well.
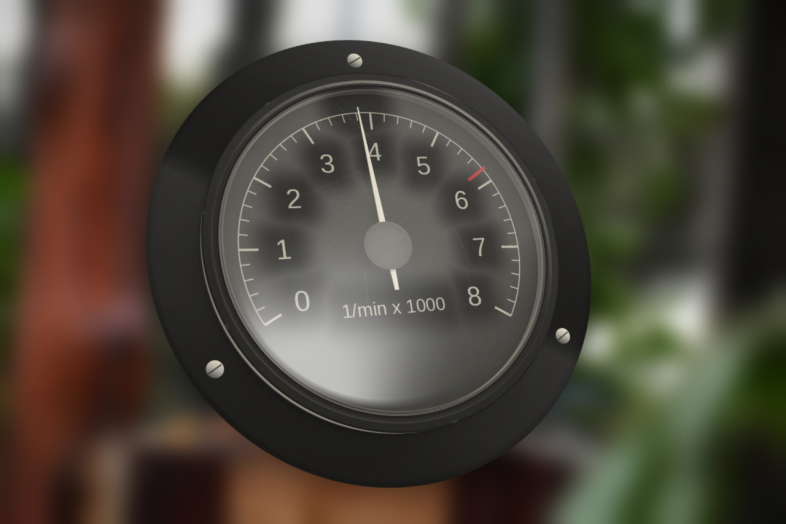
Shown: value=3800 unit=rpm
